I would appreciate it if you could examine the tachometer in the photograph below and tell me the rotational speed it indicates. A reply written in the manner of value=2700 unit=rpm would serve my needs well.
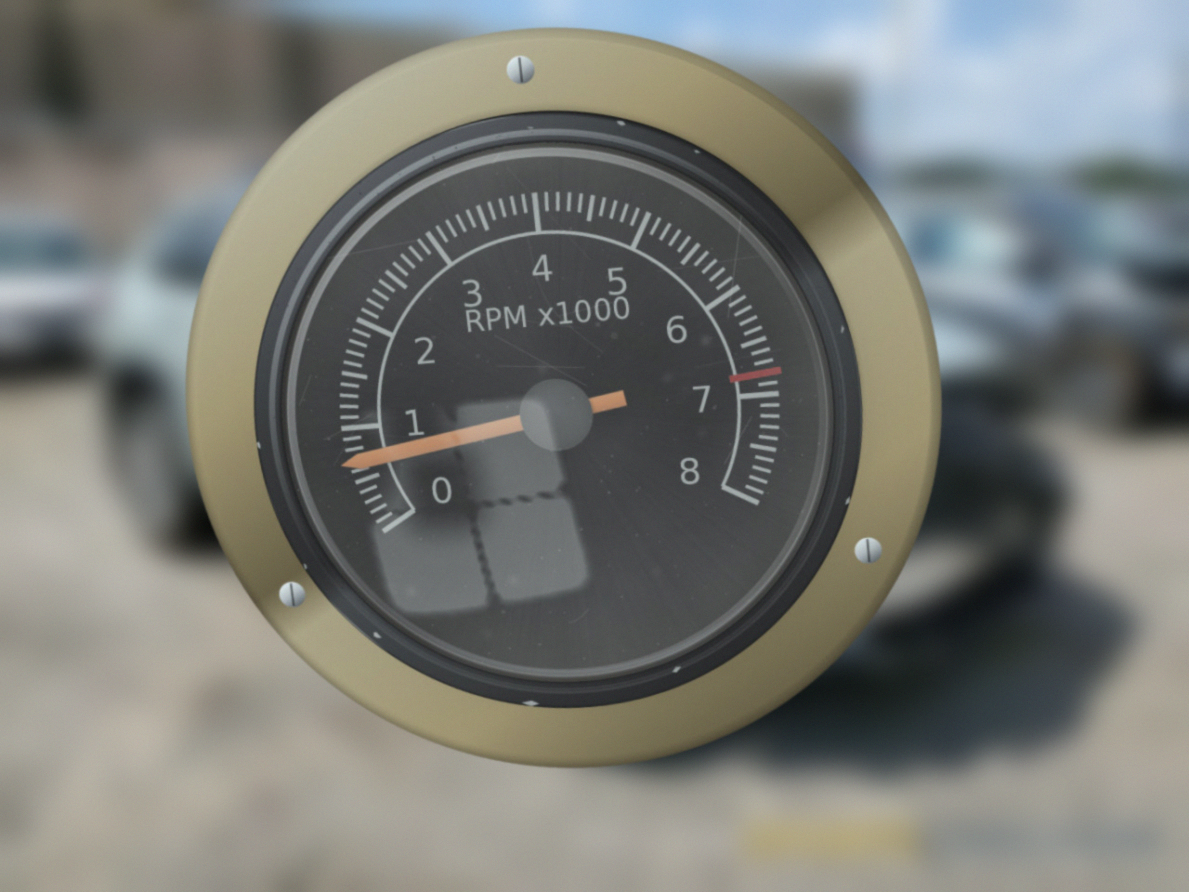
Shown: value=700 unit=rpm
